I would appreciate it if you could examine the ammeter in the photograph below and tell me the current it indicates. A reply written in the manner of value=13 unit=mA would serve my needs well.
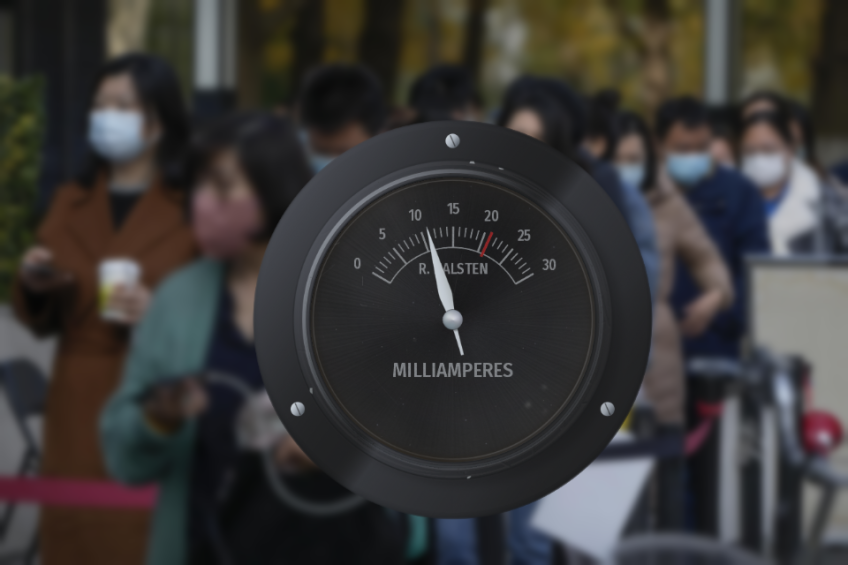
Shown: value=11 unit=mA
